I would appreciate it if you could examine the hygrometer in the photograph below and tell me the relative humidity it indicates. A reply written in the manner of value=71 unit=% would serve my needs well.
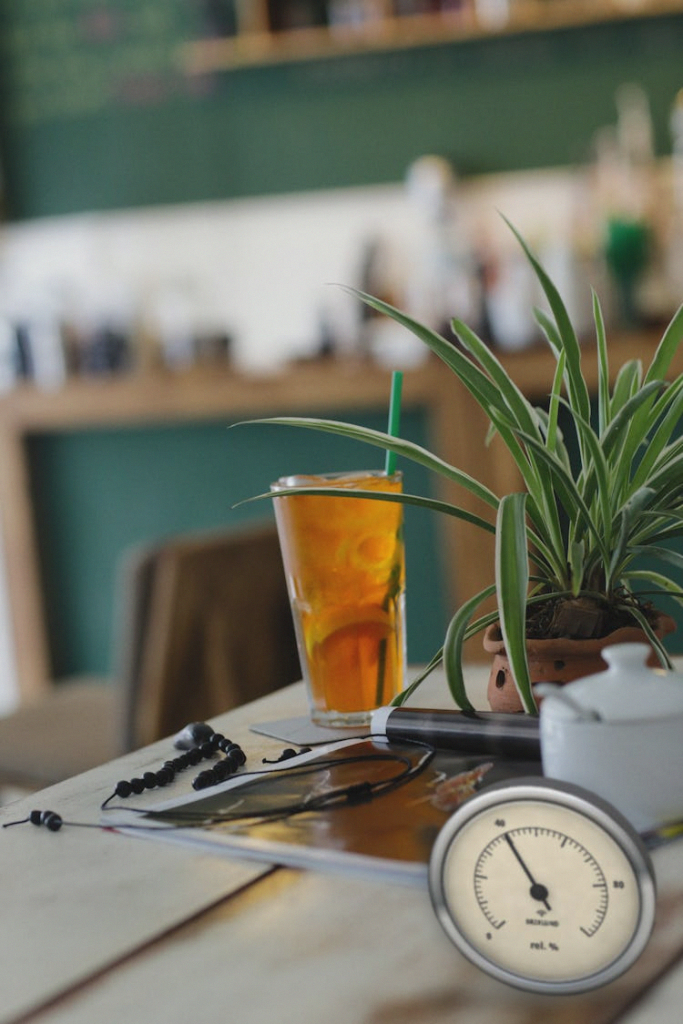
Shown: value=40 unit=%
